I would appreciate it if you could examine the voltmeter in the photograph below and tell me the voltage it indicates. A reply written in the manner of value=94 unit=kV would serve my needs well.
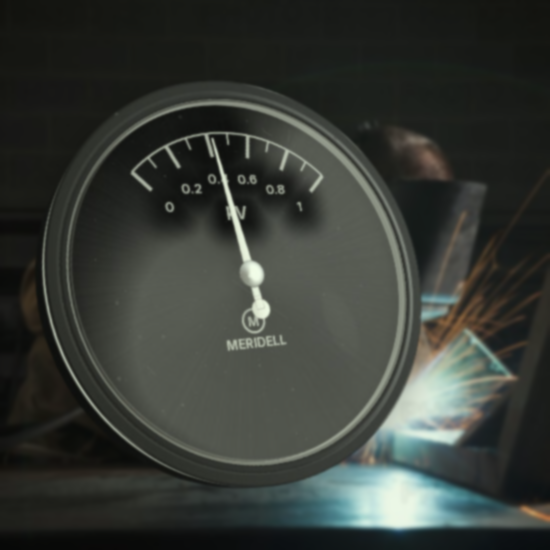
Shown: value=0.4 unit=kV
